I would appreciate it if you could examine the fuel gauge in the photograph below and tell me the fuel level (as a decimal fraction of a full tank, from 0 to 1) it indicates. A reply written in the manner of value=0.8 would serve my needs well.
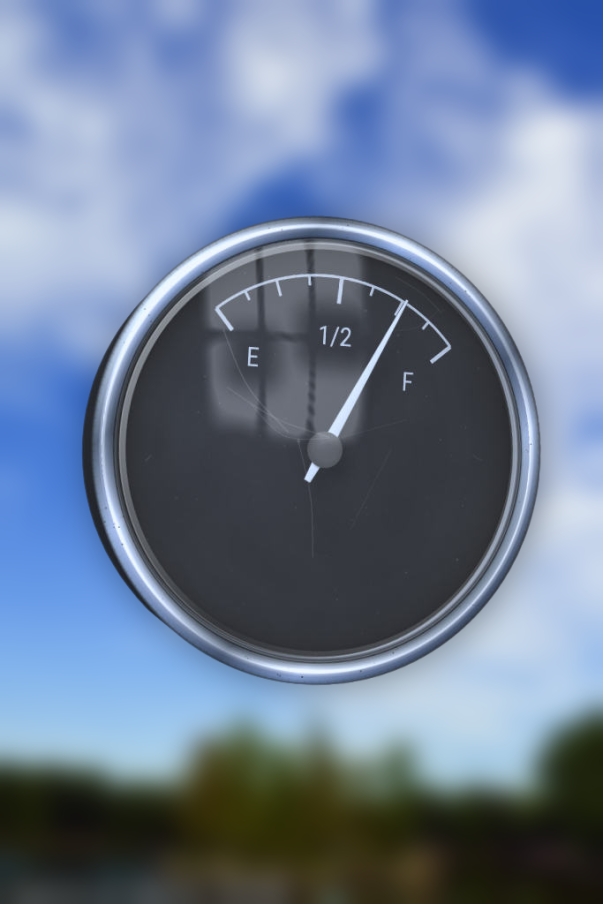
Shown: value=0.75
